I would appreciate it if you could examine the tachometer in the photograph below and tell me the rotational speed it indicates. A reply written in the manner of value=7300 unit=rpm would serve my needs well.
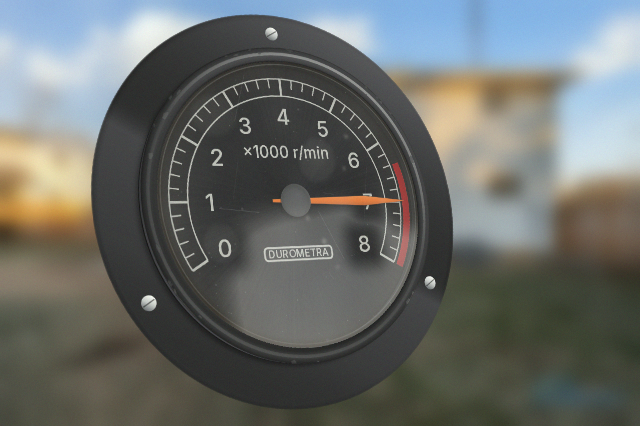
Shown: value=7000 unit=rpm
